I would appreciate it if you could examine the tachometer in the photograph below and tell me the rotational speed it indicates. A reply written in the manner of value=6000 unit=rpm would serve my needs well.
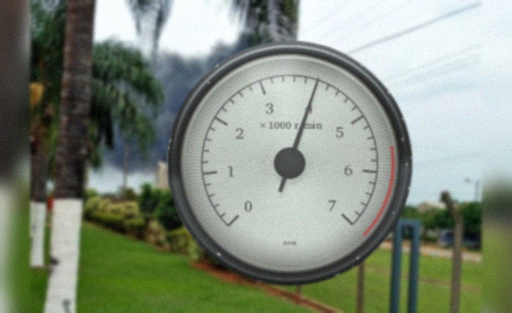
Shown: value=4000 unit=rpm
